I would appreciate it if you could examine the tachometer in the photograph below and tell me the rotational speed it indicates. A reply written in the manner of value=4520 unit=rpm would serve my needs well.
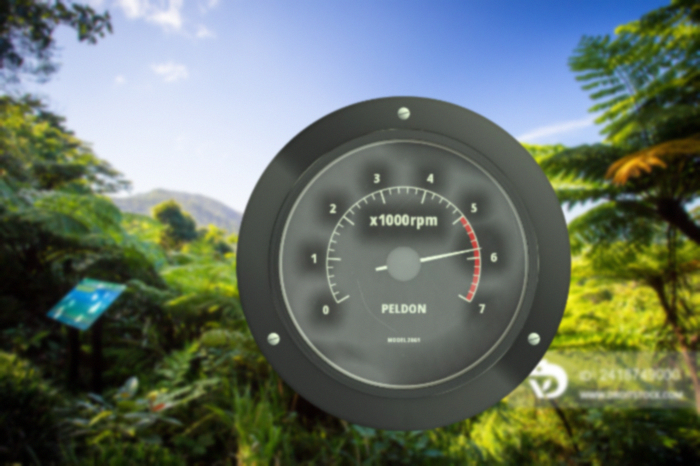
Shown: value=5800 unit=rpm
